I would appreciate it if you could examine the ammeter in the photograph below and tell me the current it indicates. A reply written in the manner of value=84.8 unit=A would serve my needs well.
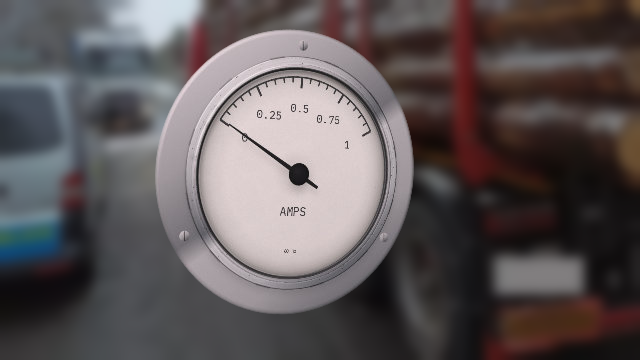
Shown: value=0 unit=A
